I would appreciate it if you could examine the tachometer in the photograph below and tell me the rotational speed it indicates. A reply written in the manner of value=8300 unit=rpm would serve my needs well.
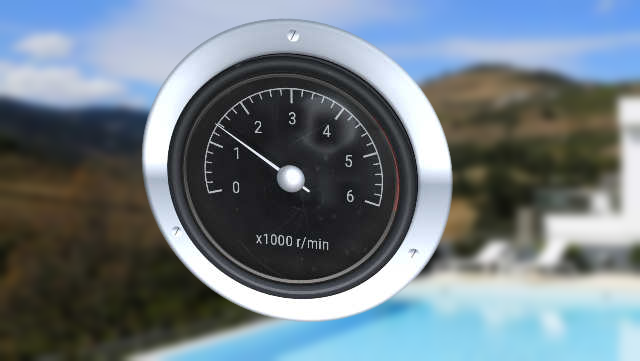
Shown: value=1400 unit=rpm
